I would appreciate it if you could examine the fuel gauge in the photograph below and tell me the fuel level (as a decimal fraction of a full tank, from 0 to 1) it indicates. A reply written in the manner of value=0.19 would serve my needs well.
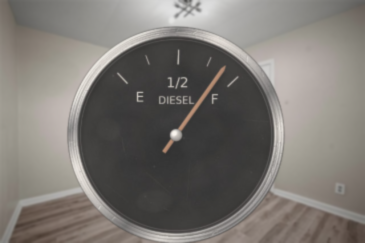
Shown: value=0.875
